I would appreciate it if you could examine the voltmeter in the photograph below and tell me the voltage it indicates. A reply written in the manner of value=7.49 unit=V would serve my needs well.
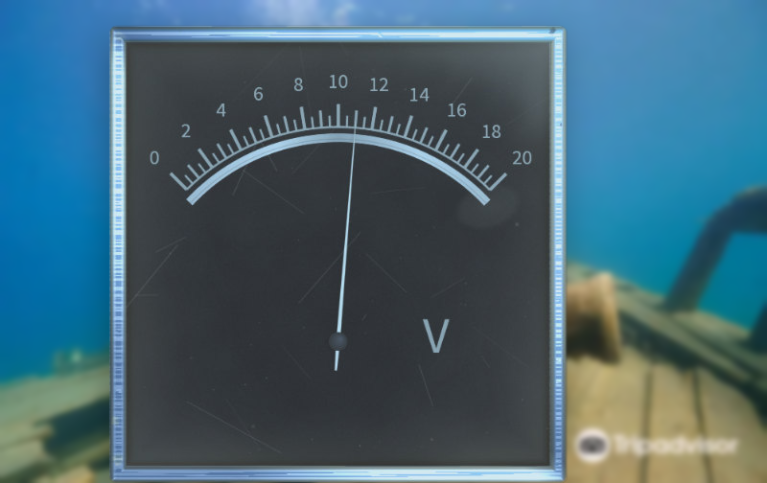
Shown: value=11 unit=V
